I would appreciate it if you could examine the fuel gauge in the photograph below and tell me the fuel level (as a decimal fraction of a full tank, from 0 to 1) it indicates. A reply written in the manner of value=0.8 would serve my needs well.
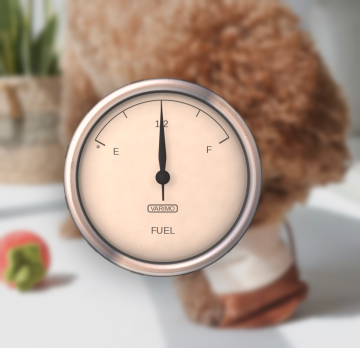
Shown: value=0.5
